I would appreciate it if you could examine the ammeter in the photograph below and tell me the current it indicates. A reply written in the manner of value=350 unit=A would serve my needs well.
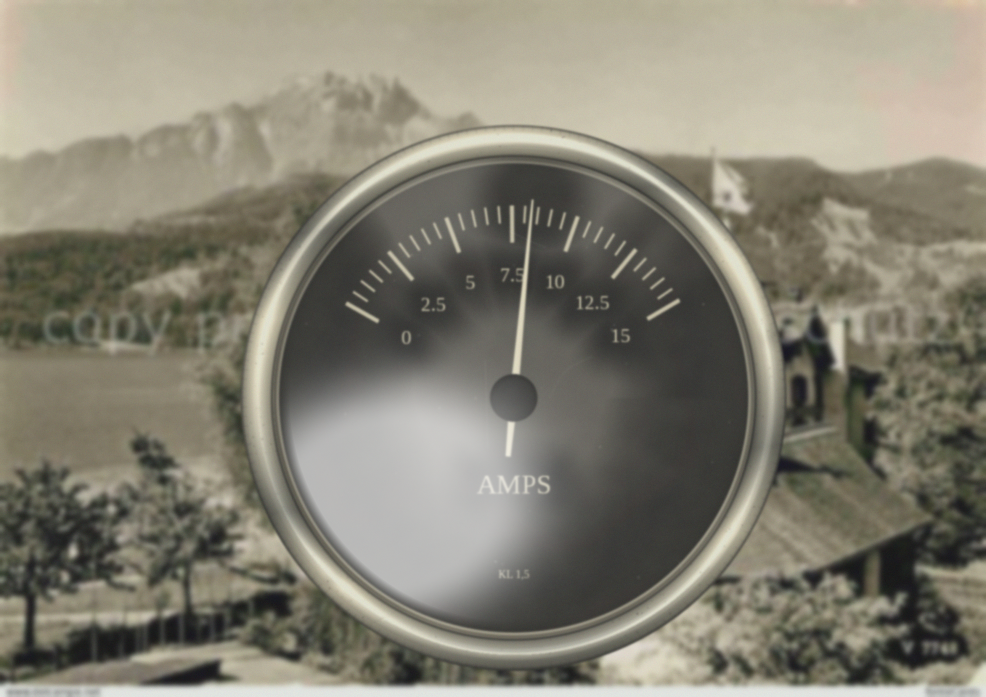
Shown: value=8.25 unit=A
